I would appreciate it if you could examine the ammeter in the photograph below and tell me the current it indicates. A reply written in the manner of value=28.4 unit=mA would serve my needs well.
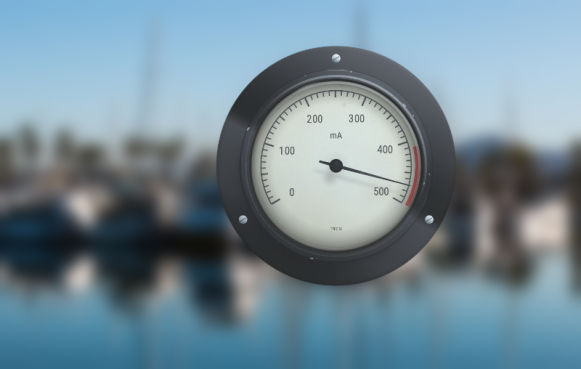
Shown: value=470 unit=mA
